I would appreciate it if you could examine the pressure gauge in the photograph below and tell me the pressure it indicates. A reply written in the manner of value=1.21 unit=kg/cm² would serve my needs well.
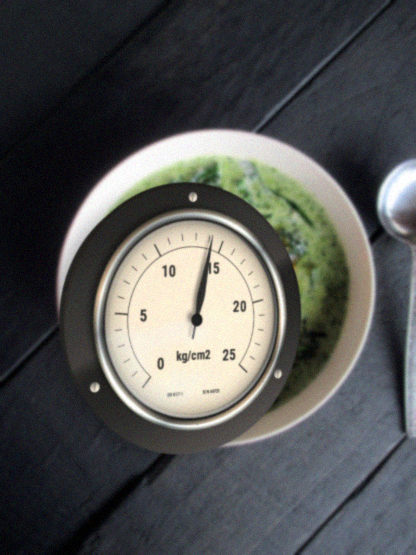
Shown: value=14 unit=kg/cm²
